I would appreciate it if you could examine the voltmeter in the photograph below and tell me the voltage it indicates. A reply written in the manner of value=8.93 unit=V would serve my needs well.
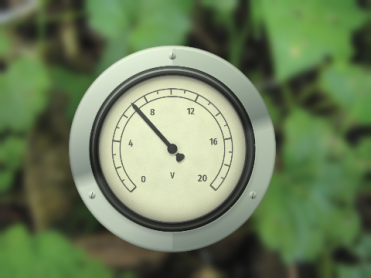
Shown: value=7 unit=V
